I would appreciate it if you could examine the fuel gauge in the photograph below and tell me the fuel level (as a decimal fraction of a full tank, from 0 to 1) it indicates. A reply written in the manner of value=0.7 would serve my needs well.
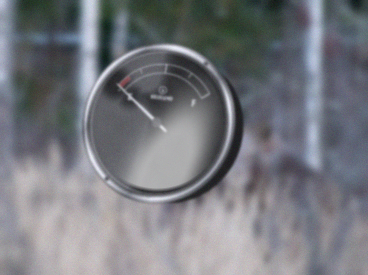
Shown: value=0
